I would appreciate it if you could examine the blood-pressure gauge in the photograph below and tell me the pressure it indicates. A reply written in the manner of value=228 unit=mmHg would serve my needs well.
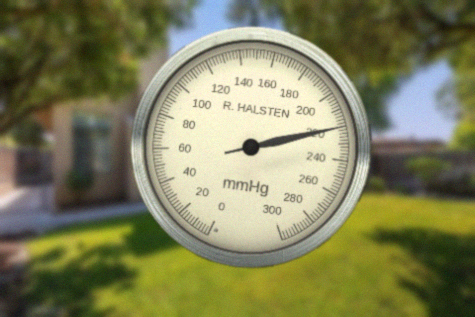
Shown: value=220 unit=mmHg
